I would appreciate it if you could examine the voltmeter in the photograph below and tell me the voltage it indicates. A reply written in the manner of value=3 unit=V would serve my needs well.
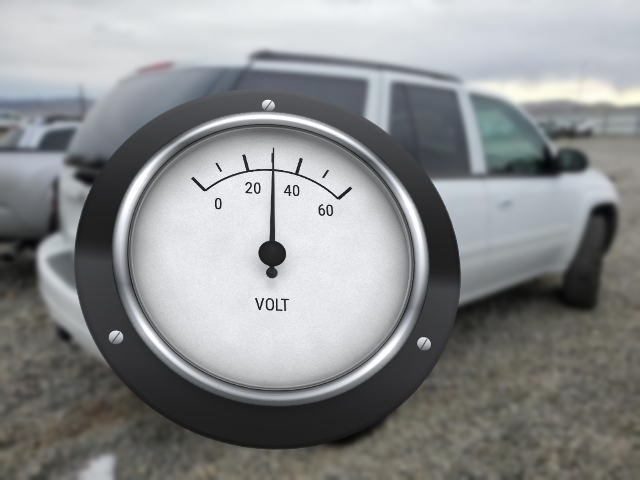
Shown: value=30 unit=V
